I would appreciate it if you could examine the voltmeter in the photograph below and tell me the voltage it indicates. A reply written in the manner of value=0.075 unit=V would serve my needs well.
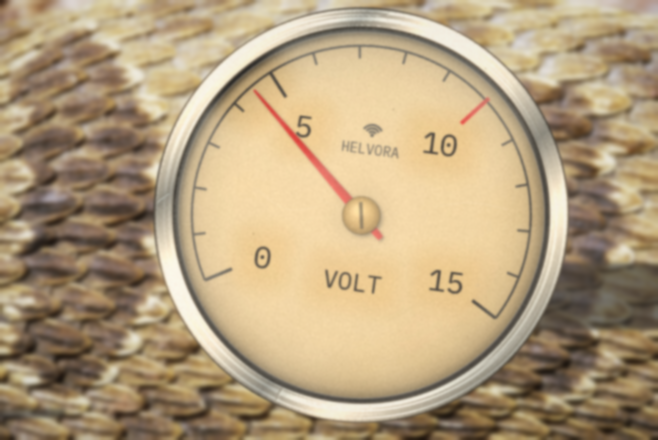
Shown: value=4.5 unit=V
